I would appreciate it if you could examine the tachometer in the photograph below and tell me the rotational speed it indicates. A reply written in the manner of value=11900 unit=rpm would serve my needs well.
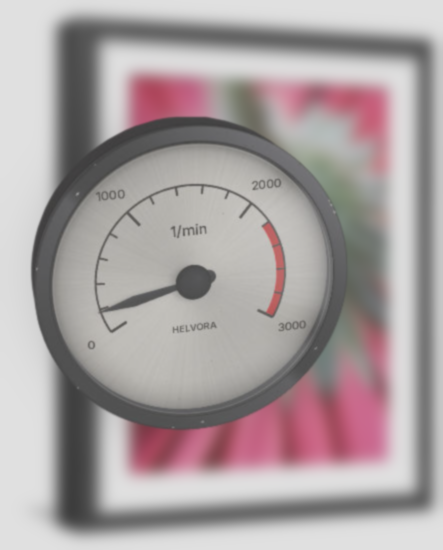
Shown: value=200 unit=rpm
